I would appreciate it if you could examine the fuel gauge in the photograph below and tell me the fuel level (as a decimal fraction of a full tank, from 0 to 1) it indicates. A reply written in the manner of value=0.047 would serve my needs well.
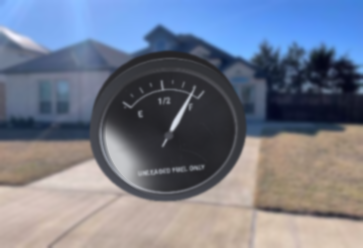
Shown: value=0.875
